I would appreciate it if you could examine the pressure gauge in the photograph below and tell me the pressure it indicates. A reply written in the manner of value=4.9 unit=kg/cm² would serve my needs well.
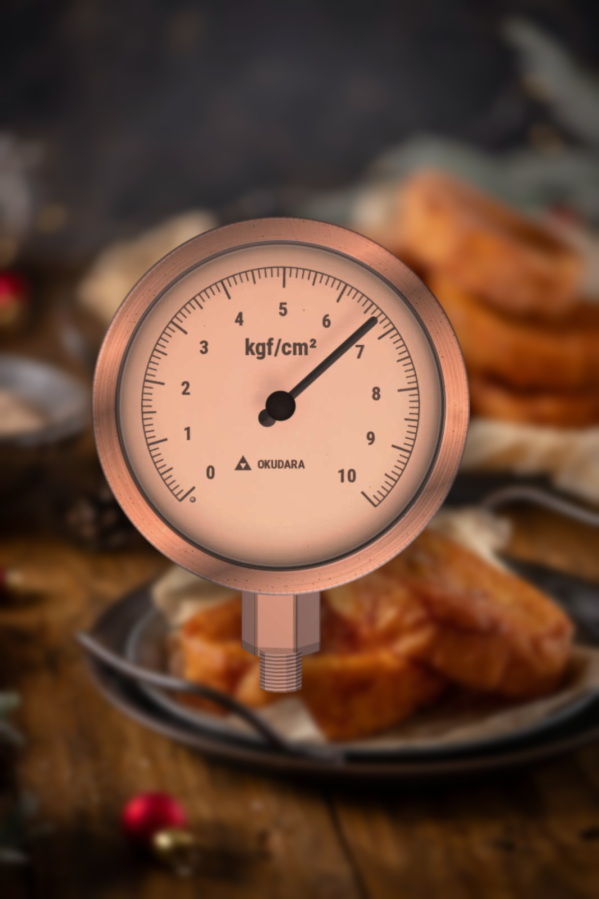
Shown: value=6.7 unit=kg/cm²
